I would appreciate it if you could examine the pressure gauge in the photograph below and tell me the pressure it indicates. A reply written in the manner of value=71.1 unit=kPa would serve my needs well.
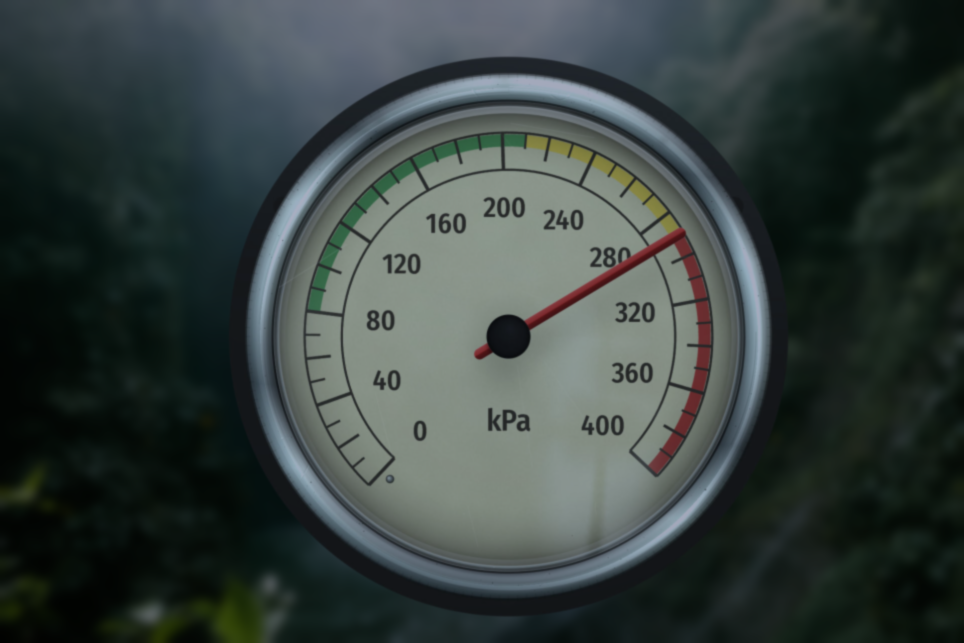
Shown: value=290 unit=kPa
